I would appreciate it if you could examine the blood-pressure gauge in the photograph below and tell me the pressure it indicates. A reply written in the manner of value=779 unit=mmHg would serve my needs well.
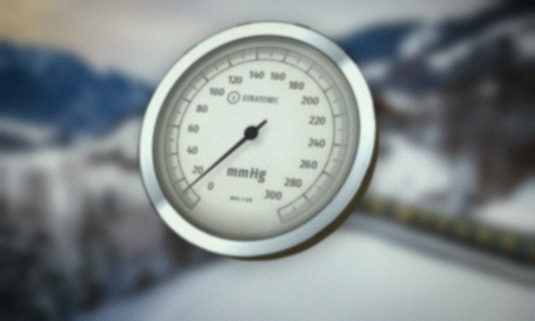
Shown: value=10 unit=mmHg
